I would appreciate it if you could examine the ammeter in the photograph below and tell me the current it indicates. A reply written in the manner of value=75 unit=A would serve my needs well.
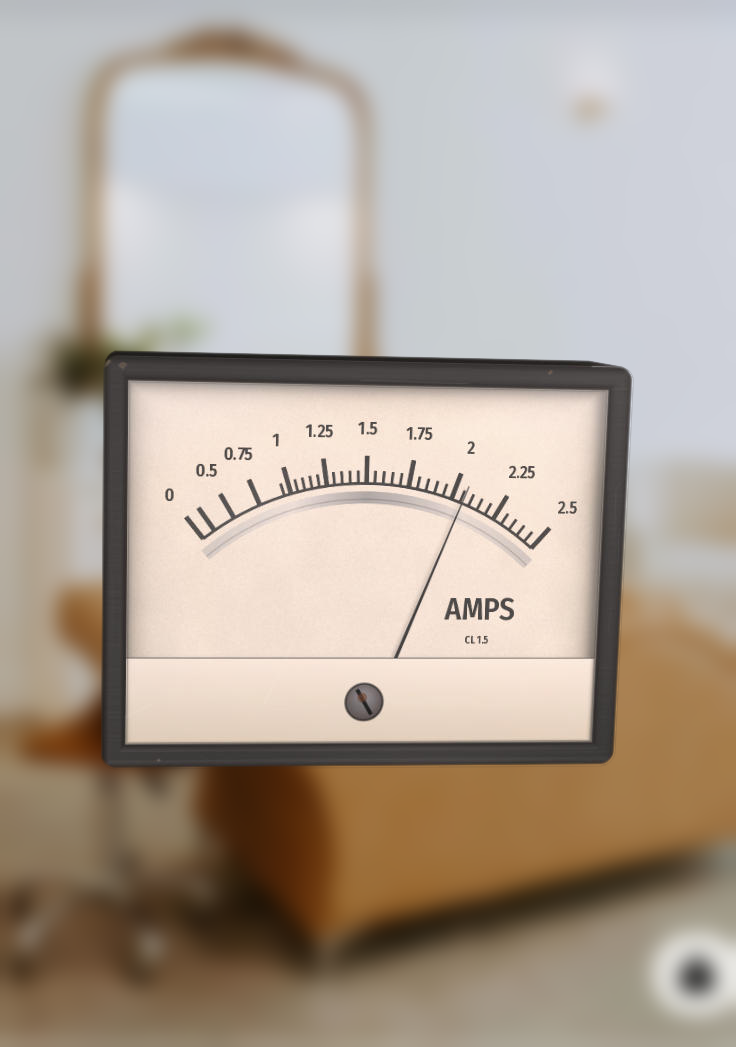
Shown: value=2.05 unit=A
